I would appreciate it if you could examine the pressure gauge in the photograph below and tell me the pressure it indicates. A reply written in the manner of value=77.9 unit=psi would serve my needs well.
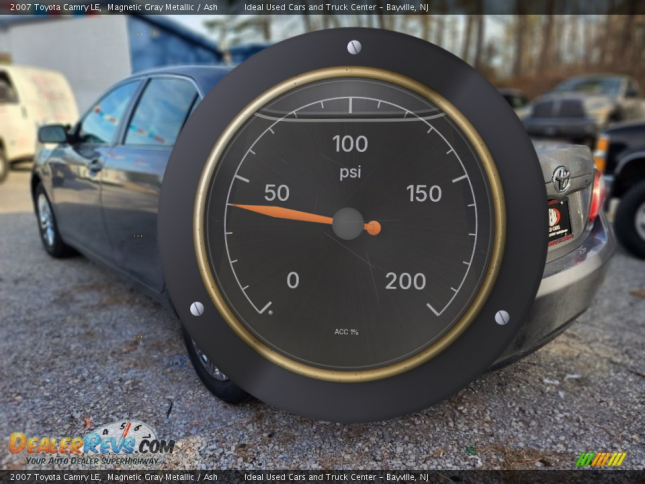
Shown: value=40 unit=psi
